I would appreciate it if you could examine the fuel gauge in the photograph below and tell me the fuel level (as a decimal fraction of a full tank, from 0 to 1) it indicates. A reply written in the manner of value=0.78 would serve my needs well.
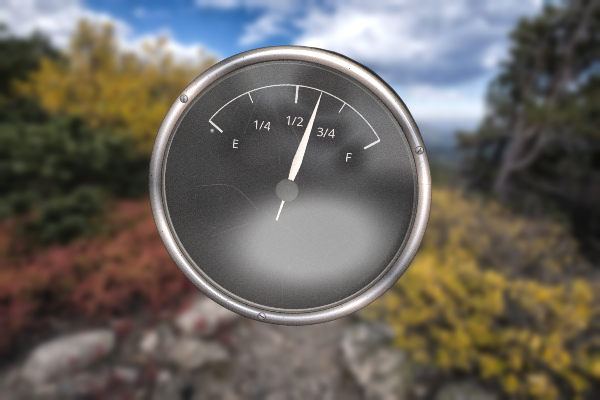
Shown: value=0.625
